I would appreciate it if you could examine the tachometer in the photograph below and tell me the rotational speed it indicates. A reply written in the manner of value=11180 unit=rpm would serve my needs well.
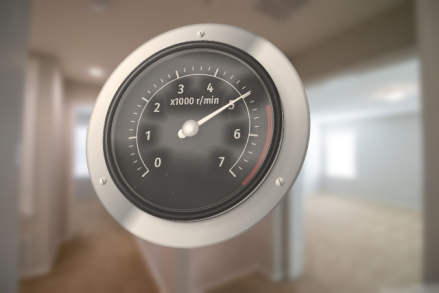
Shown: value=5000 unit=rpm
